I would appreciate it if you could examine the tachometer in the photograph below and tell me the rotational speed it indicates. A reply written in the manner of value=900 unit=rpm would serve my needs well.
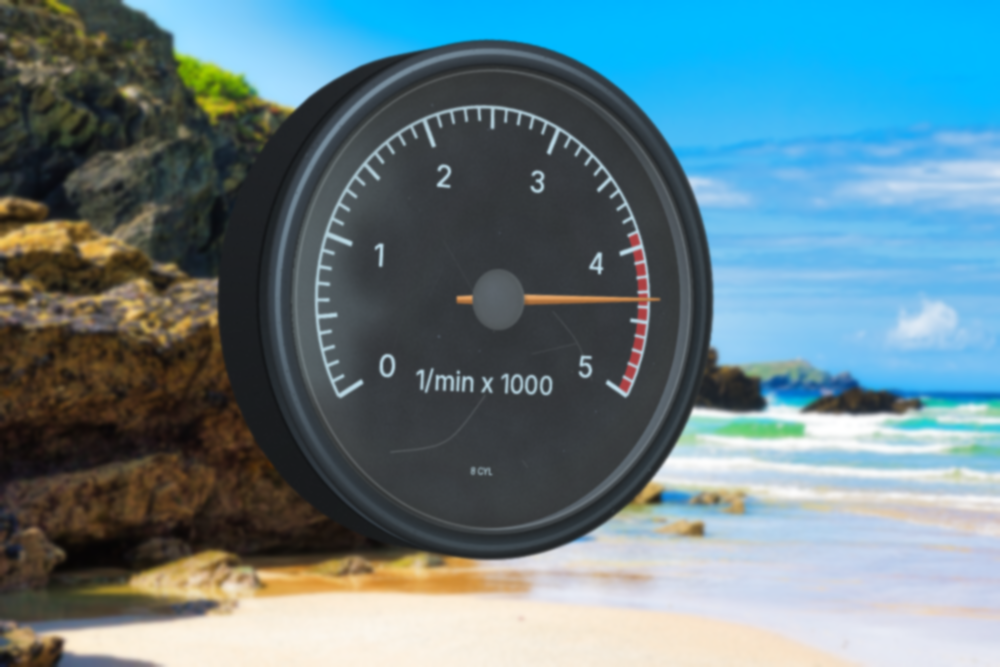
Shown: value=4350 unit=rpm
